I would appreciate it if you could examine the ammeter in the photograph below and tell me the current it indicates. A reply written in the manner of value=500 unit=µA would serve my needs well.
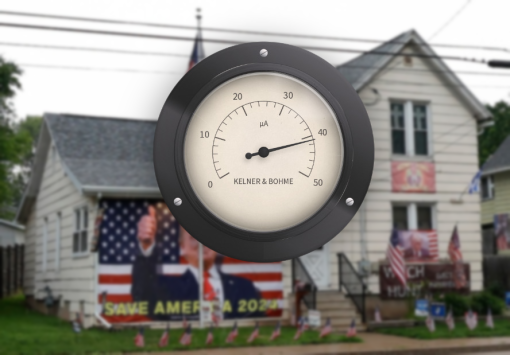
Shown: value=41 unit=µA
